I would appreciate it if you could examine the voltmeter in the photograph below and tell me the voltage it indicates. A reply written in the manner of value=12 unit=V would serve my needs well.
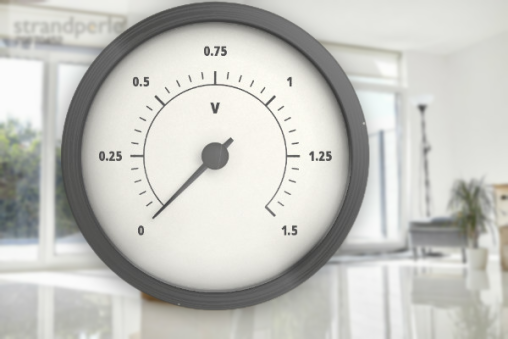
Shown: value=0 unit=V
